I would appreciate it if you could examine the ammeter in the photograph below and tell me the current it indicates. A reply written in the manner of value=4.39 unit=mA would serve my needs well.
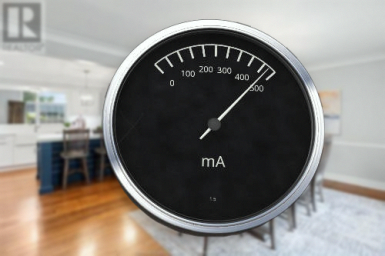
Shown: value=475 unit=mA
